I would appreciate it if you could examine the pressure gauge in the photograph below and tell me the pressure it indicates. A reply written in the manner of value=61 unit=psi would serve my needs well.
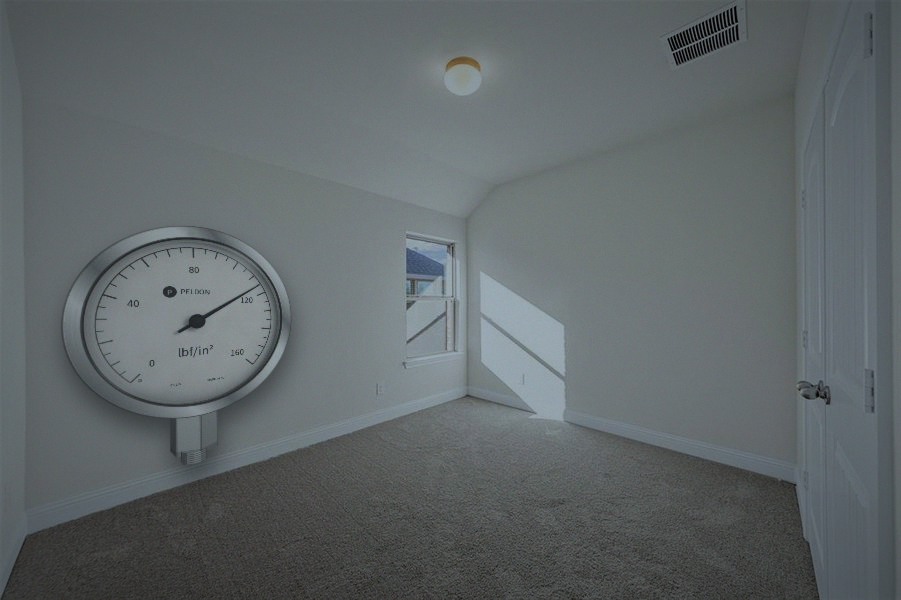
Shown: value=115 unit=psi
